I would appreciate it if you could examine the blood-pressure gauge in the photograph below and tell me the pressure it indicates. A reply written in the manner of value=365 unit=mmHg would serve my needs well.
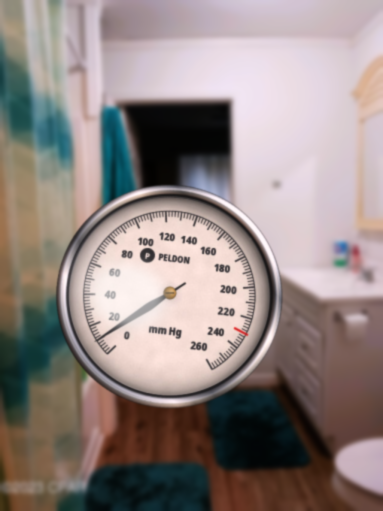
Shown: value=10 unit=mmHg
